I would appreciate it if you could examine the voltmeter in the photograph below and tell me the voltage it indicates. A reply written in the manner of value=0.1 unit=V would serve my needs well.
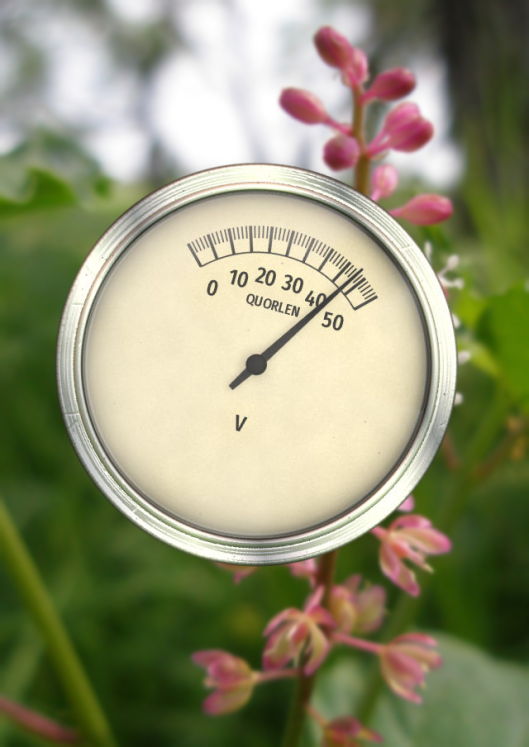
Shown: value=43 unit=V
